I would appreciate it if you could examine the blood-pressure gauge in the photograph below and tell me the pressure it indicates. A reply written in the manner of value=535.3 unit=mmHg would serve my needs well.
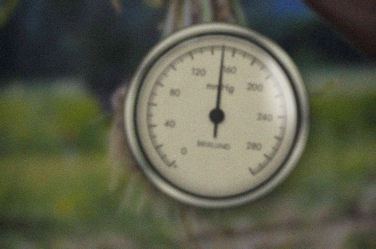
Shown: value=150 unit=mmHg
